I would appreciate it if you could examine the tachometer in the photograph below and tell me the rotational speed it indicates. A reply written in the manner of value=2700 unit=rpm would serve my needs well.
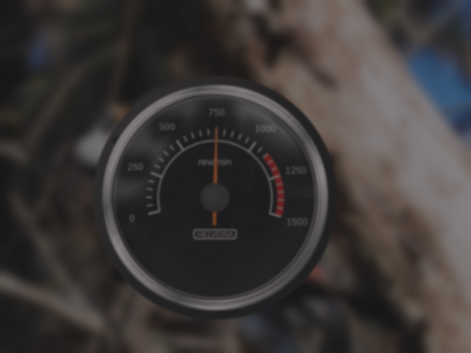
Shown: value=750 unit=rpm
